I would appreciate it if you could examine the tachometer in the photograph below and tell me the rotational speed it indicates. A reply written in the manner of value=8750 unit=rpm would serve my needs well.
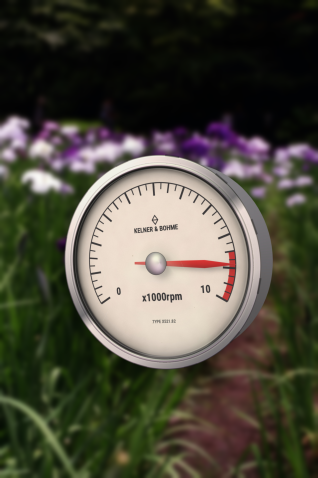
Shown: value=8875 unit=rpm
